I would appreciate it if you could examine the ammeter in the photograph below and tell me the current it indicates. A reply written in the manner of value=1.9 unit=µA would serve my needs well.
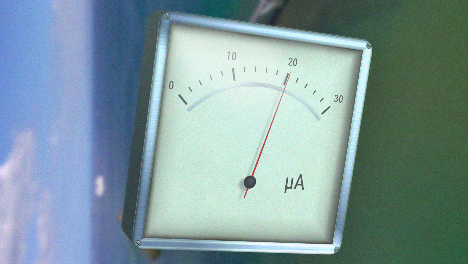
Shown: value=20 unit=µA
